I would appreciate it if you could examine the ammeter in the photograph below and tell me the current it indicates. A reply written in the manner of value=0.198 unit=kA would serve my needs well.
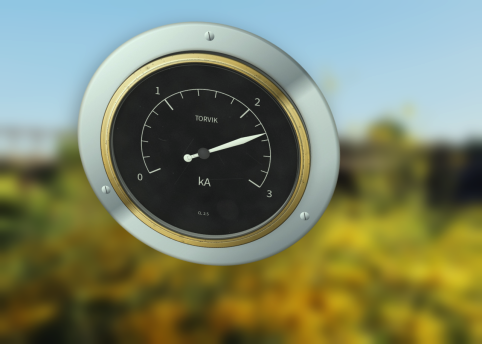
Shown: value=2.3 unit=kA
